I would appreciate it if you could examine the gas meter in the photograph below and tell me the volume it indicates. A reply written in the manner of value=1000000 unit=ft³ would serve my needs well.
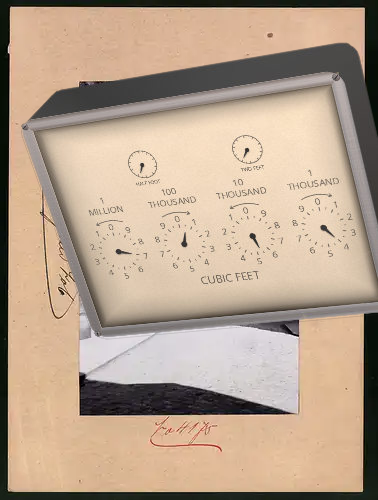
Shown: value=705400 unit=ft³
